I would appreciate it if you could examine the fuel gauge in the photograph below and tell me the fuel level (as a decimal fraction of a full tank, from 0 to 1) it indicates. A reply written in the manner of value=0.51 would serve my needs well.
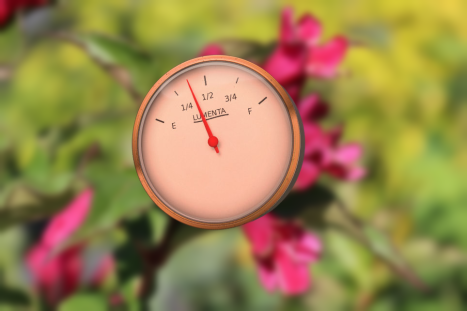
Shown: value=0.375
